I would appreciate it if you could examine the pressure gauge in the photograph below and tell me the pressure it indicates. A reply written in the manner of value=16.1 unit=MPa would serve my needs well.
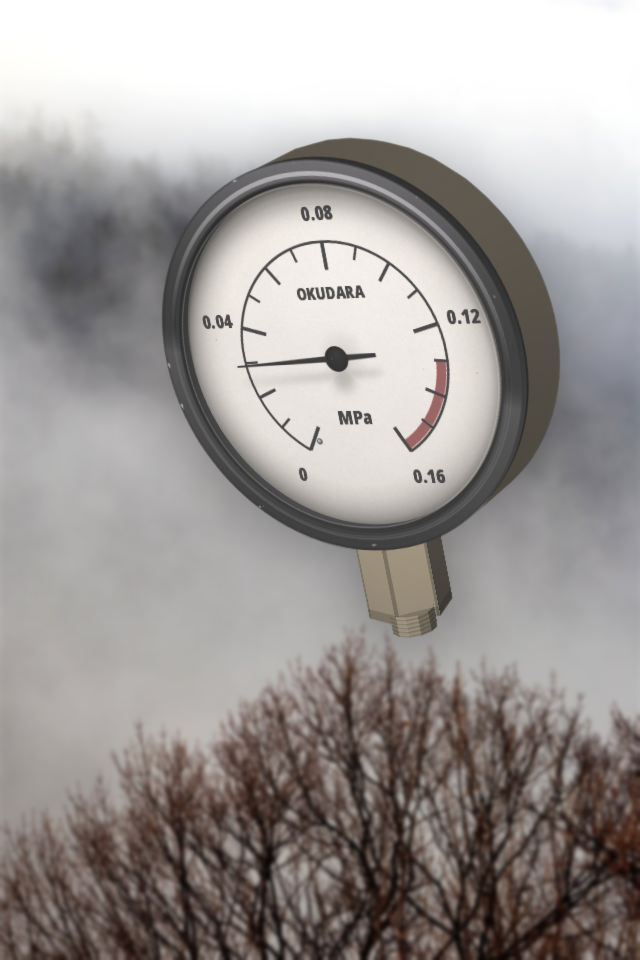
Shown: value=0.03 unit=MPa
